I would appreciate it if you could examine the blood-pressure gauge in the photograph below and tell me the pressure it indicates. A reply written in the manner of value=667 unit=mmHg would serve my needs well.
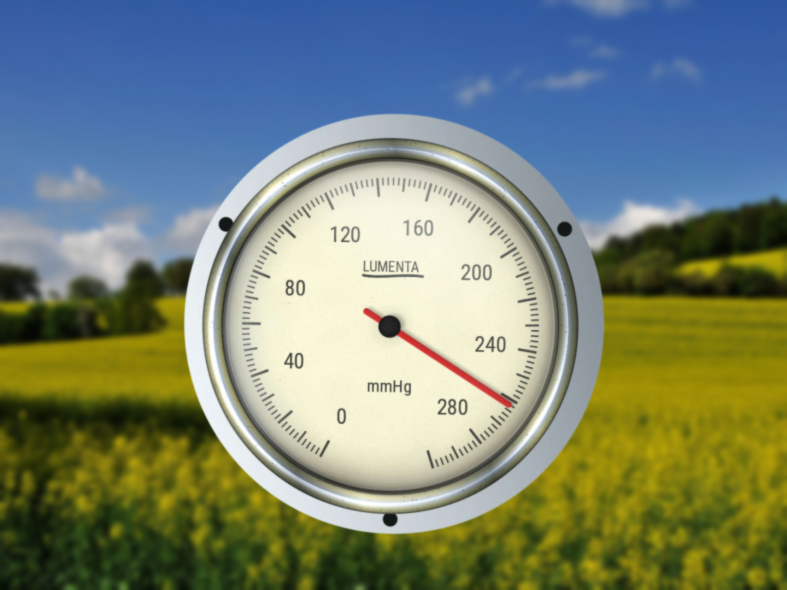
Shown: value=262 unit=mmHg
